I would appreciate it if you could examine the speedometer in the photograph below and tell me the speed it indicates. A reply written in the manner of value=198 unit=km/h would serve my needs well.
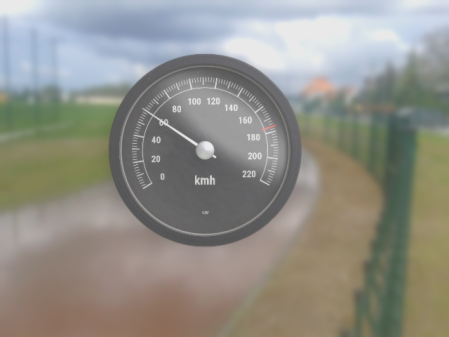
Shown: value=60 unit=km/h
